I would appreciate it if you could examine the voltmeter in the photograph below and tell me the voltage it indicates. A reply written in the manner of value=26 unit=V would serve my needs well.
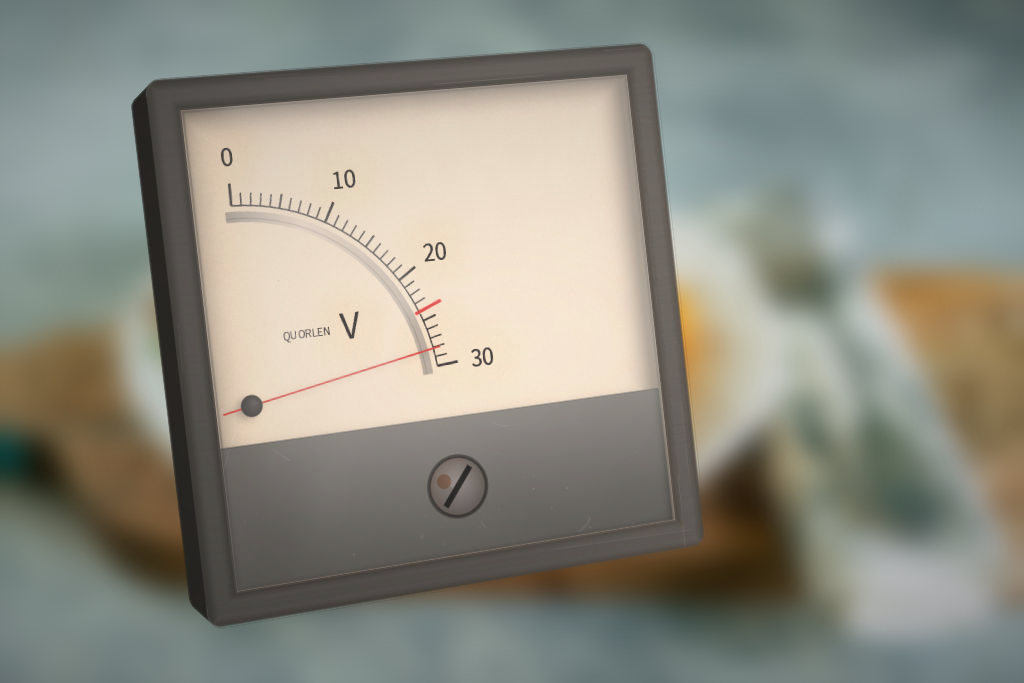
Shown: value=28 unit=V
